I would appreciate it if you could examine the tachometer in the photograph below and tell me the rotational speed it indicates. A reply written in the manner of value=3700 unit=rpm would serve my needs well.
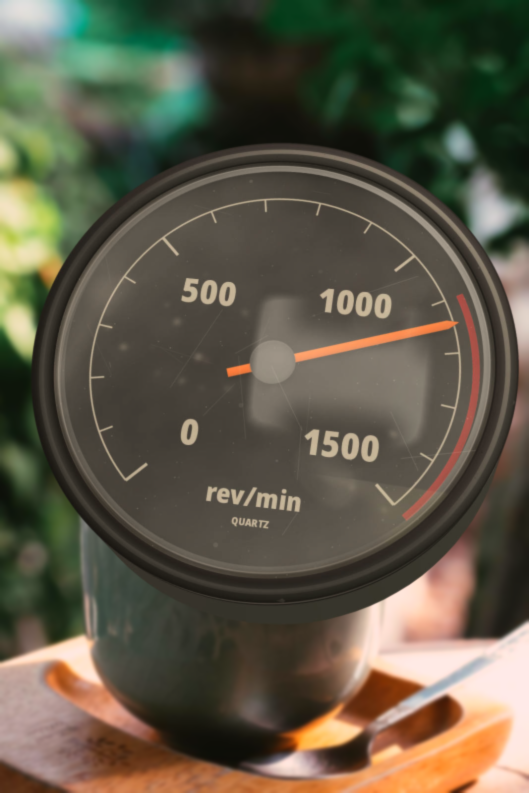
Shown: value=1150 unit=rpm
